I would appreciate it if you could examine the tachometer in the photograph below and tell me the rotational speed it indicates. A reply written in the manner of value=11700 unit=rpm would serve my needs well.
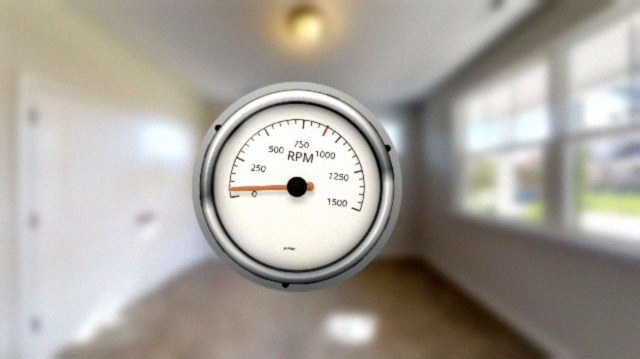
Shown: value=50 unit=rpm
